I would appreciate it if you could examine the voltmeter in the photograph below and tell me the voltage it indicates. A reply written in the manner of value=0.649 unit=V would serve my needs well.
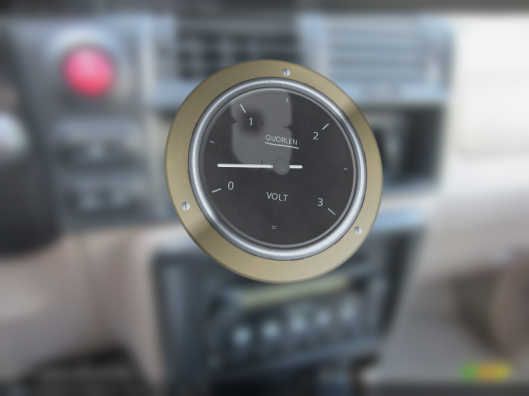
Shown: value=0.25 unit=V
